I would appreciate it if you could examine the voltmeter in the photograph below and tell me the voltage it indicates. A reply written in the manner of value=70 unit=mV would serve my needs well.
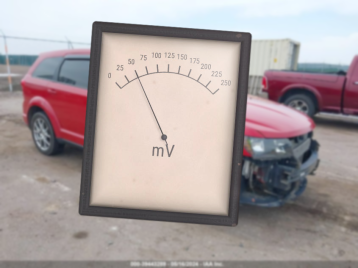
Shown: value=50 unit=mV
